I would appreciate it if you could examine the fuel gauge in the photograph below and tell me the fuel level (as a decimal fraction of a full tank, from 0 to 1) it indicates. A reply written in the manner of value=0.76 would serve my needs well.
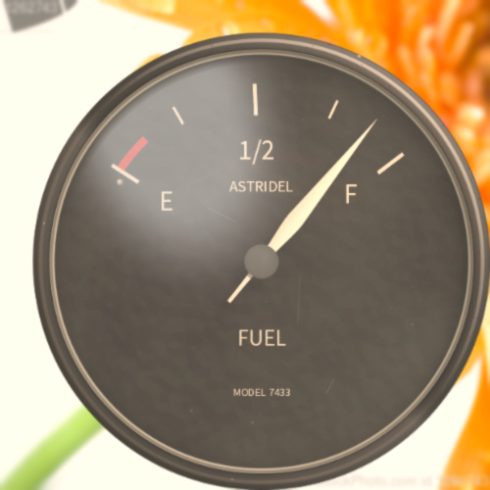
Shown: value=0.875
